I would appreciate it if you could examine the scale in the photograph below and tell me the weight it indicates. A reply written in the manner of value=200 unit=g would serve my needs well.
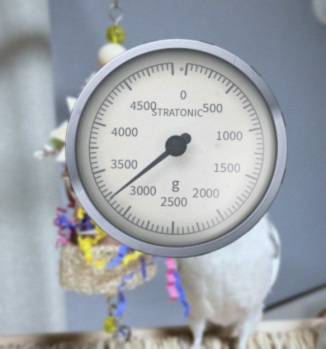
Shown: value=3200 unit=g
